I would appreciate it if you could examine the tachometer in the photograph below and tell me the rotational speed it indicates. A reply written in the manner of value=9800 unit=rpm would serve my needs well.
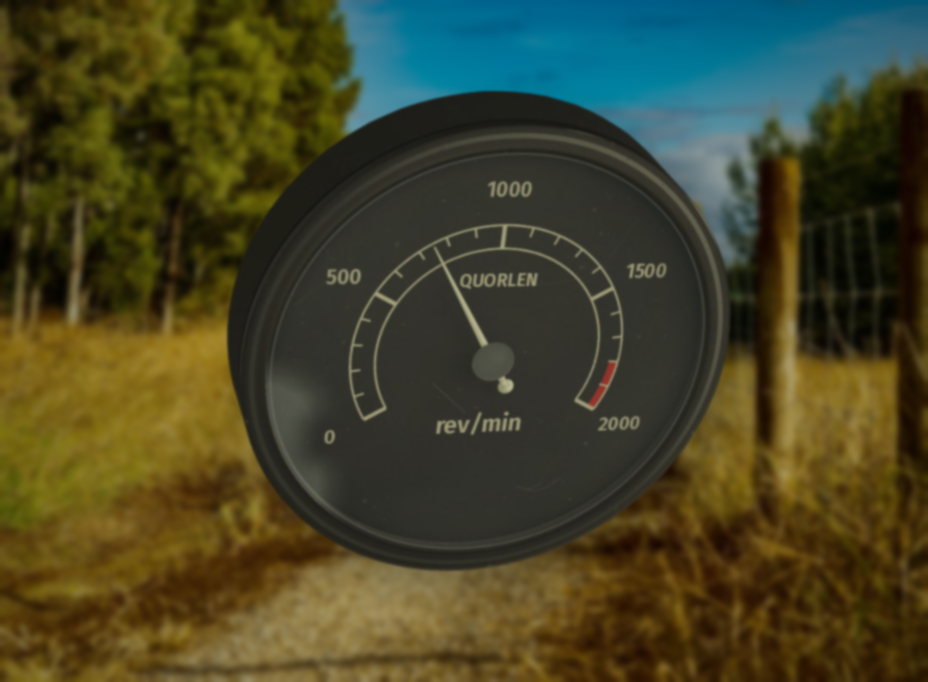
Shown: value=750 unit=rpm
